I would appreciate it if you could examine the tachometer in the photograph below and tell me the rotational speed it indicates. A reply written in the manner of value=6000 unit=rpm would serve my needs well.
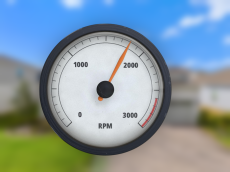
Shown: value=1800 unit=rpm
